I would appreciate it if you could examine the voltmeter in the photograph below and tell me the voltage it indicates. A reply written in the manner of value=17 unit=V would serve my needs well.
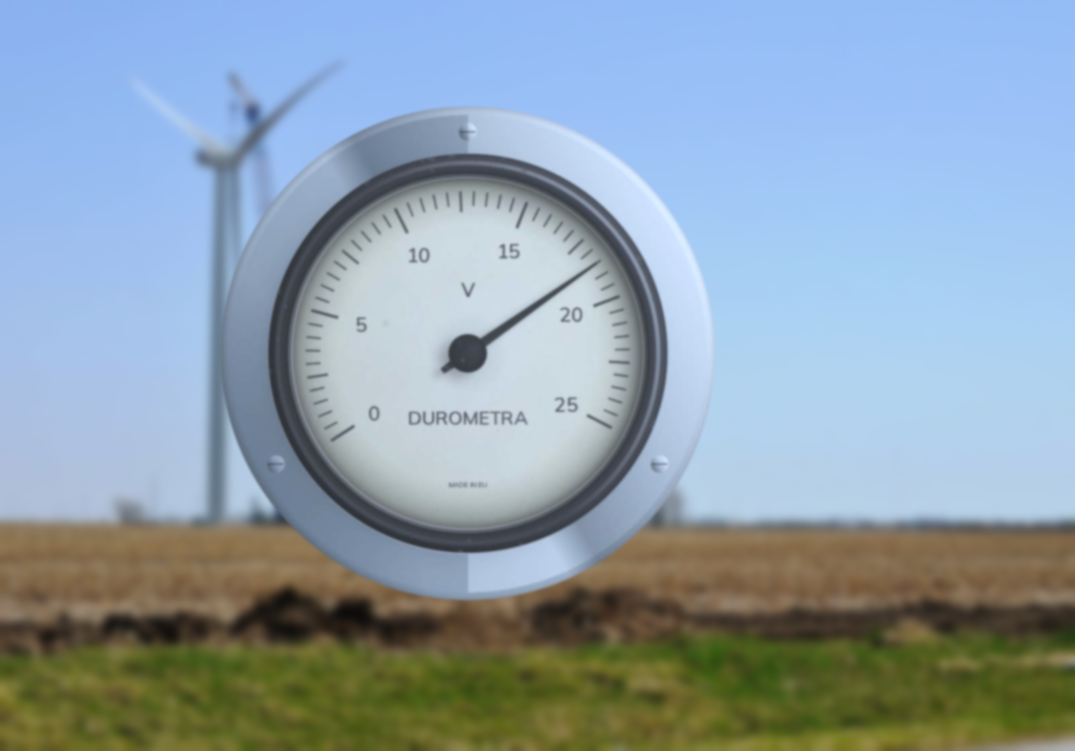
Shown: value=18.5 unit=V
